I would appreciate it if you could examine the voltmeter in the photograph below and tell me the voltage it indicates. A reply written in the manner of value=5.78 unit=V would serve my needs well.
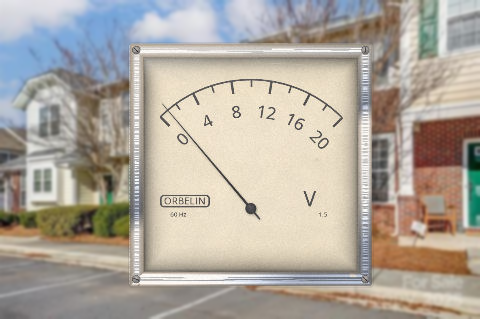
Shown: value=1 unit=V
